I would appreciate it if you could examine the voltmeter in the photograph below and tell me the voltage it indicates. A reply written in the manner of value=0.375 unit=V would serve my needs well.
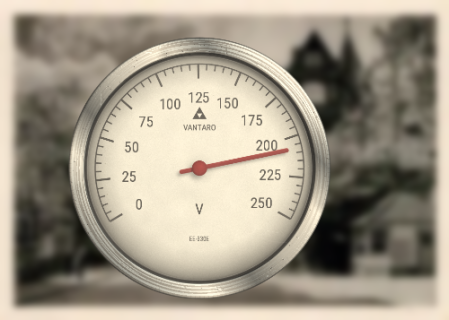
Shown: value=207.5 unit=V
